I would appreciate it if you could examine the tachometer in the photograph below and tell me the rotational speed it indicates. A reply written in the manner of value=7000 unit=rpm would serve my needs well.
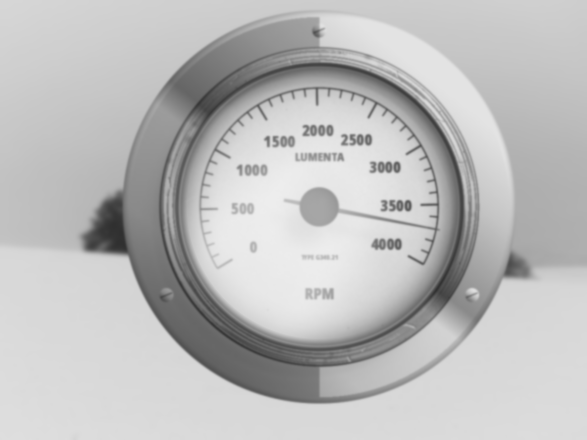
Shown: value=3700 unit=rpm
